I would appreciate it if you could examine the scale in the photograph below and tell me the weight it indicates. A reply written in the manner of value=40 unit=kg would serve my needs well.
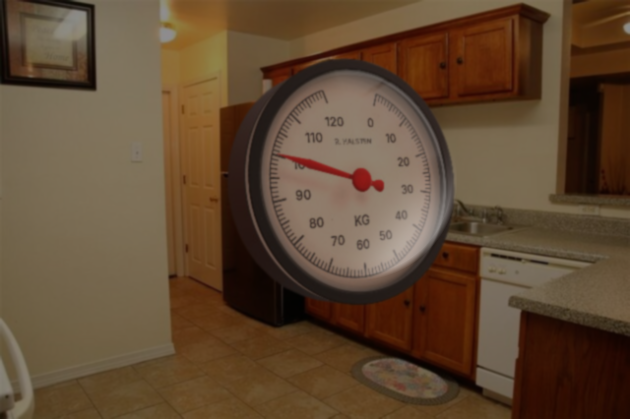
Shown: value=100 unit=kg
